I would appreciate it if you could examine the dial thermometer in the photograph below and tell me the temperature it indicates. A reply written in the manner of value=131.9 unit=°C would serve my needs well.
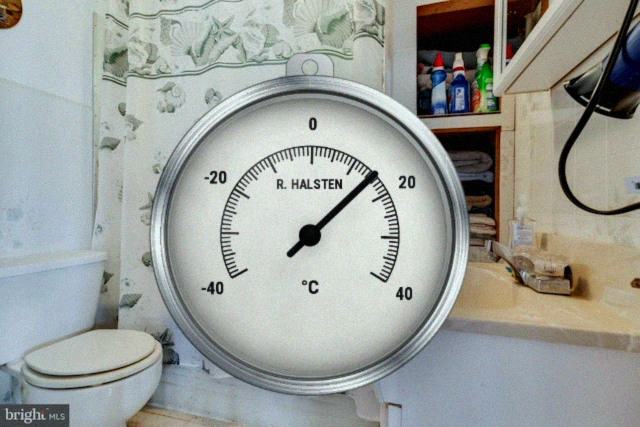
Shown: value=15 unit=°C
